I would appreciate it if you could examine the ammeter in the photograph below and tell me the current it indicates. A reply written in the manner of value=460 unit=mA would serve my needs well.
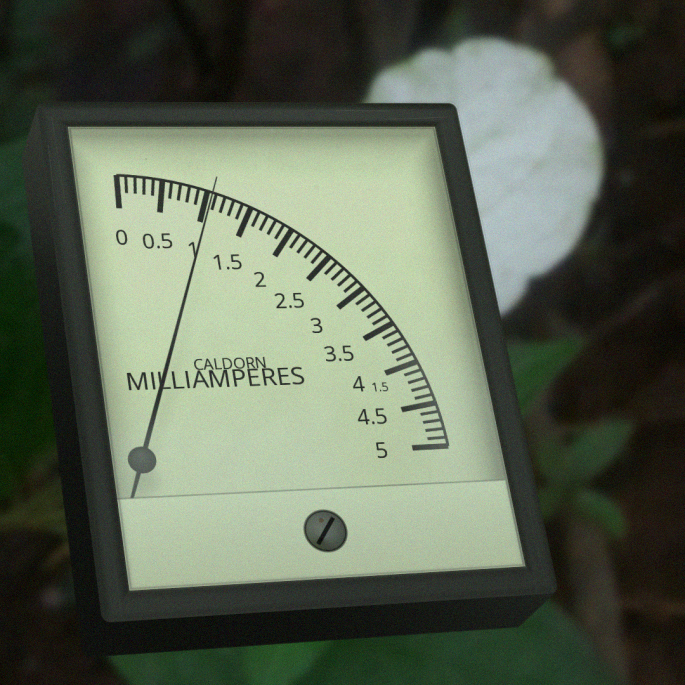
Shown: value=1.05 unit=mA
